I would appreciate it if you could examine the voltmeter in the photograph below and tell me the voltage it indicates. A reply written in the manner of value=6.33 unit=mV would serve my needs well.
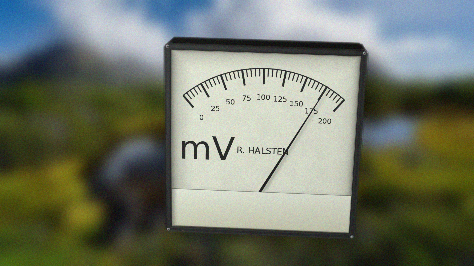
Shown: value=175 unit=mV
